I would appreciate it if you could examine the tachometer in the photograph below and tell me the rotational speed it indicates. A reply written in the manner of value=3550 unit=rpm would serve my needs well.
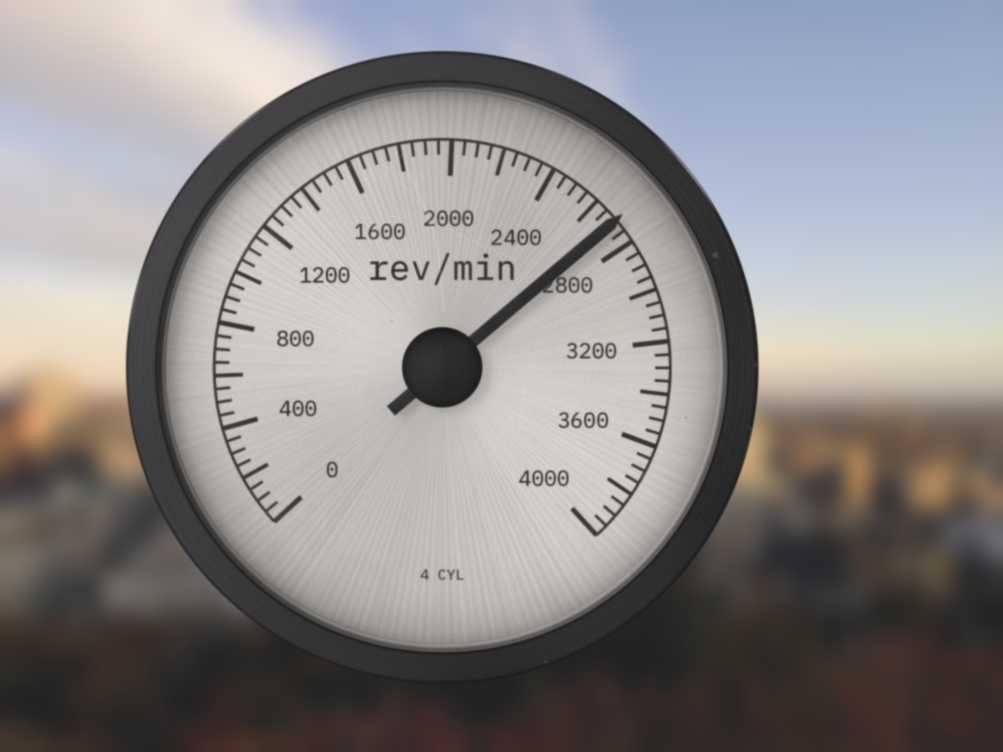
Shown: value=2700 unit=rpm
